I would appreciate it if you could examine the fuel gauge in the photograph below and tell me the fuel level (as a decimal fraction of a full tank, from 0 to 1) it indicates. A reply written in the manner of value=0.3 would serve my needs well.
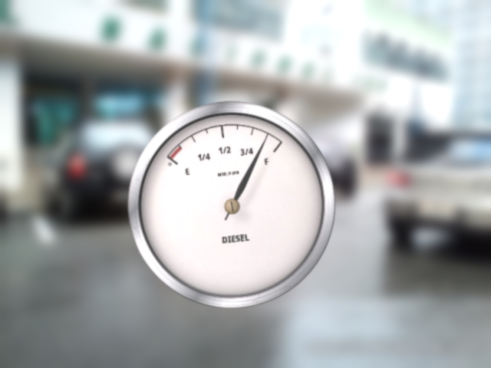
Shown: value=0.875
